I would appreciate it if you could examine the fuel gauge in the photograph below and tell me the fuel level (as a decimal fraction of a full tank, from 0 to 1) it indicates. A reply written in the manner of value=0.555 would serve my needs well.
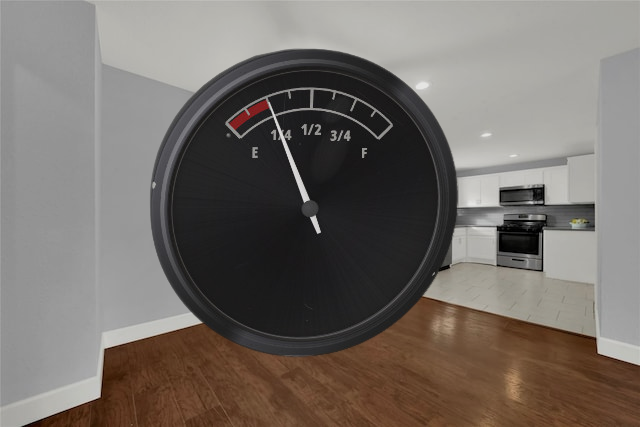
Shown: value=0.25
